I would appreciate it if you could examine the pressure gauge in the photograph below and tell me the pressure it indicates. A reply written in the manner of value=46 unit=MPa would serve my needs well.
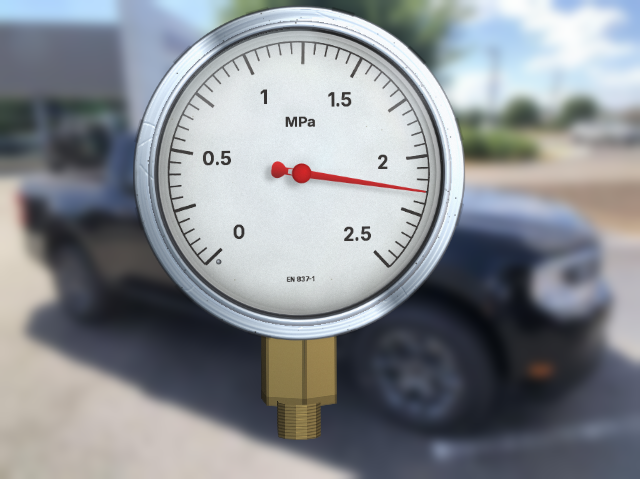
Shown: value=2.15 unit=MPa
